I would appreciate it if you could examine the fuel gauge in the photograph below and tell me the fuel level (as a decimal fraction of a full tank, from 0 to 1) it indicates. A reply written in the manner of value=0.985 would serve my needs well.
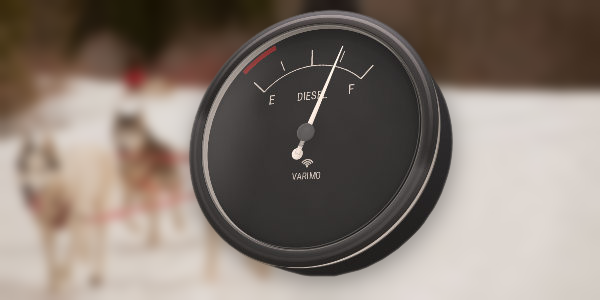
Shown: value=0.75
